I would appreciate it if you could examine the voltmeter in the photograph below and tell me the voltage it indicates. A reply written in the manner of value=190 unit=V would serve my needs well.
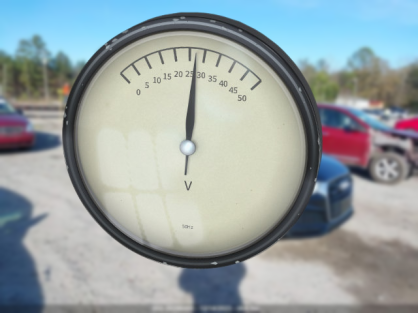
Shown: value=27.5 unit=V
